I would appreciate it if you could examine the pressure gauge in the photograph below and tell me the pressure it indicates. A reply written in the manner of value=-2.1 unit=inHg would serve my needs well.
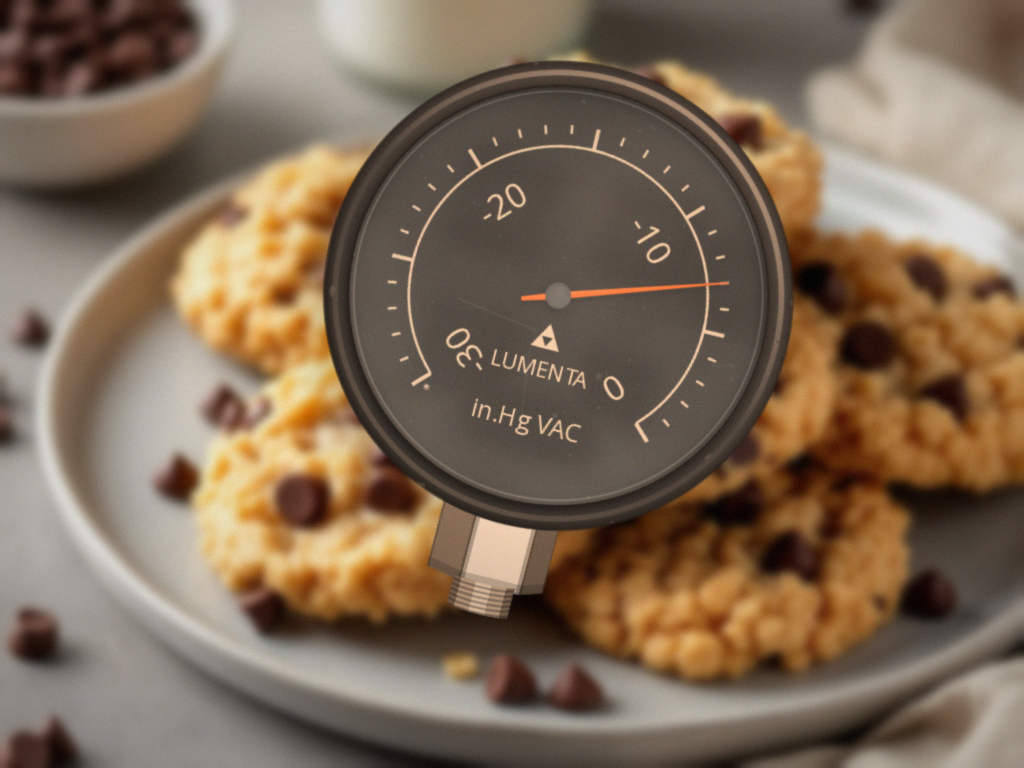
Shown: value=-7 unit=inHg
